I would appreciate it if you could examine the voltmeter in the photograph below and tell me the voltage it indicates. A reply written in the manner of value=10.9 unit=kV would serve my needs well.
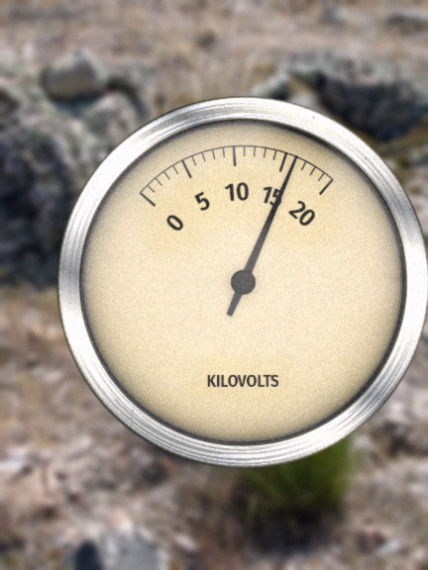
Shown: value=16 unit=kV
